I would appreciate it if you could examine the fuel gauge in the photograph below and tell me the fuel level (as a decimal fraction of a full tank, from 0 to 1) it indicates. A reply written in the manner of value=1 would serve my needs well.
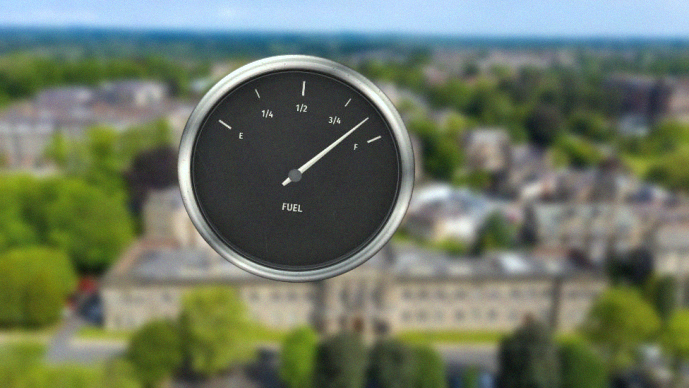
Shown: value=0.875
